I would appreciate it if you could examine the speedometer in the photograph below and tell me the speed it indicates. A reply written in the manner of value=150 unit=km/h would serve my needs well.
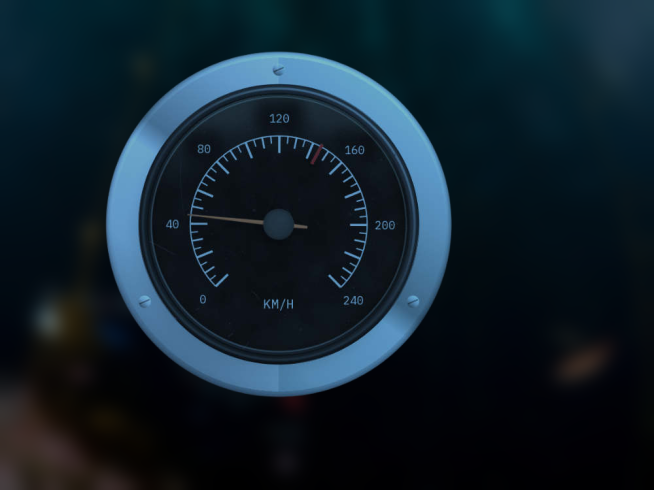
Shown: value=45 unit=km/h
